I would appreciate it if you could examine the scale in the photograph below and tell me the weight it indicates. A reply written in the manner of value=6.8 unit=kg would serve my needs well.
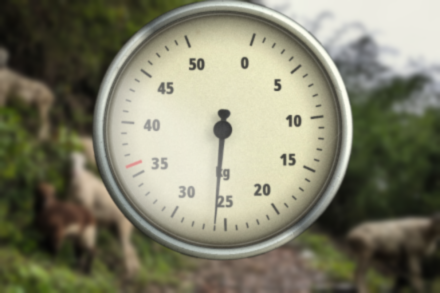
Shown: value=26 unit=kg
